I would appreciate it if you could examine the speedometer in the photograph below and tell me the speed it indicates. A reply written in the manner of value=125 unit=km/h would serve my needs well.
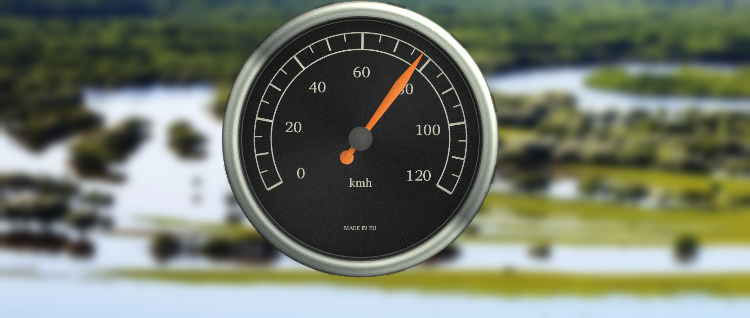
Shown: value=77.5 unit=km/h
